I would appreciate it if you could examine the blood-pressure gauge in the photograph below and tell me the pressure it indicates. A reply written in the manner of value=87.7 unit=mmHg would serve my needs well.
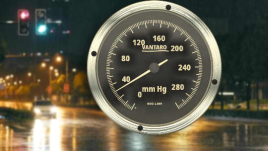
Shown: value=30 unit=mmHg
